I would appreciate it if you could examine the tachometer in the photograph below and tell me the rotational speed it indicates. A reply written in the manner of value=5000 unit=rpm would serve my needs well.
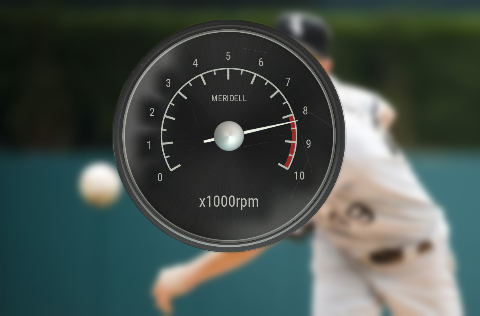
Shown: value=8250 unit=rpm
